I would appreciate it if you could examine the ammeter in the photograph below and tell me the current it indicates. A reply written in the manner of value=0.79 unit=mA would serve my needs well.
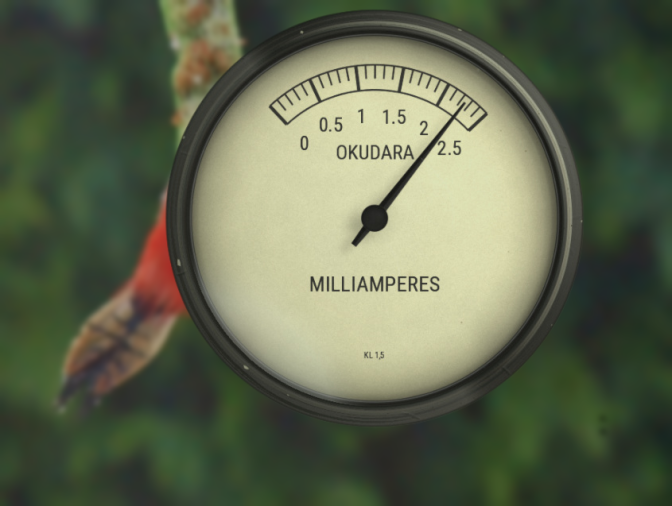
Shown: value=2.25 unit=mA
